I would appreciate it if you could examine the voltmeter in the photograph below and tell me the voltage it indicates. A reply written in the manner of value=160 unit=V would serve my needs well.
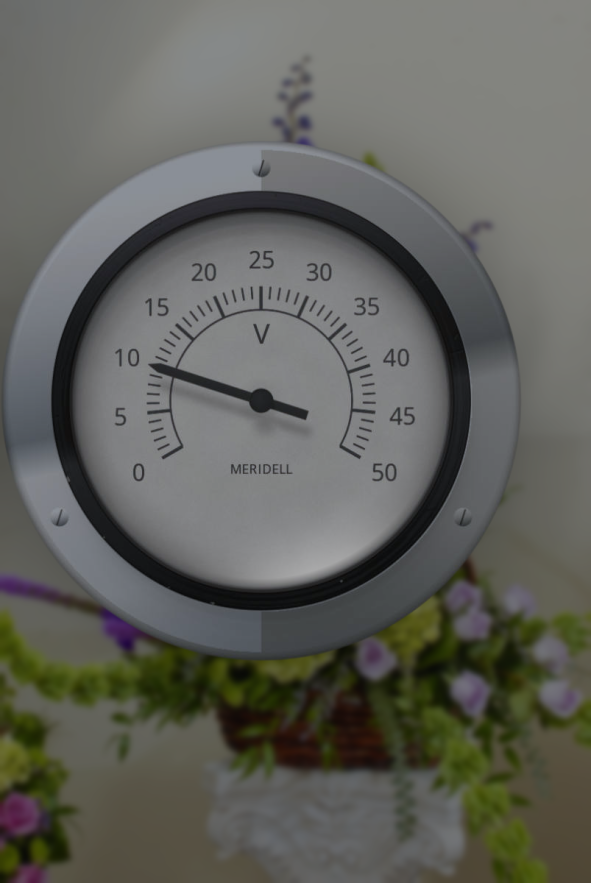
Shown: value=10 unit=V
